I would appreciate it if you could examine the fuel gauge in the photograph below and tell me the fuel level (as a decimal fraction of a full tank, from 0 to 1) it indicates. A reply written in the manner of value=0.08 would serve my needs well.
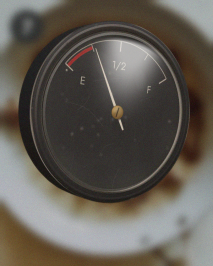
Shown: value=0.25
